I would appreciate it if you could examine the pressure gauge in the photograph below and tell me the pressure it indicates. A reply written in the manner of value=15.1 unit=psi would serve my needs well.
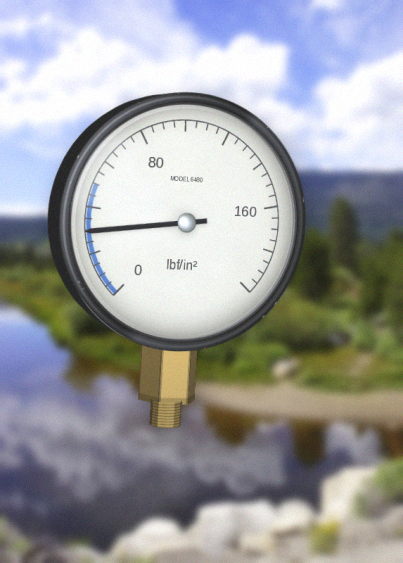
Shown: value=30 unit=psi
